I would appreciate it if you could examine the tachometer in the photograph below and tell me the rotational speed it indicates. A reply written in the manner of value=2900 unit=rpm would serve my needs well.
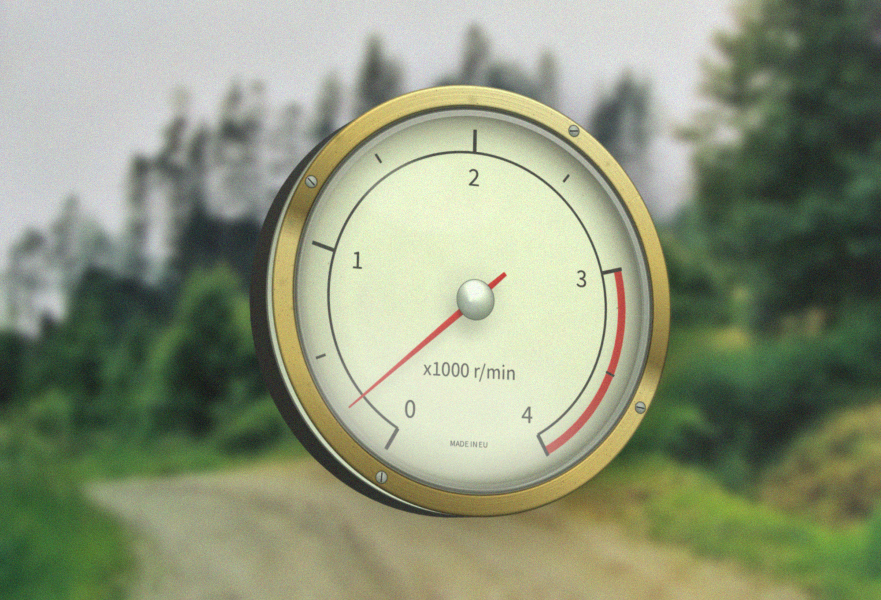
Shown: value=250 unit=rpm
